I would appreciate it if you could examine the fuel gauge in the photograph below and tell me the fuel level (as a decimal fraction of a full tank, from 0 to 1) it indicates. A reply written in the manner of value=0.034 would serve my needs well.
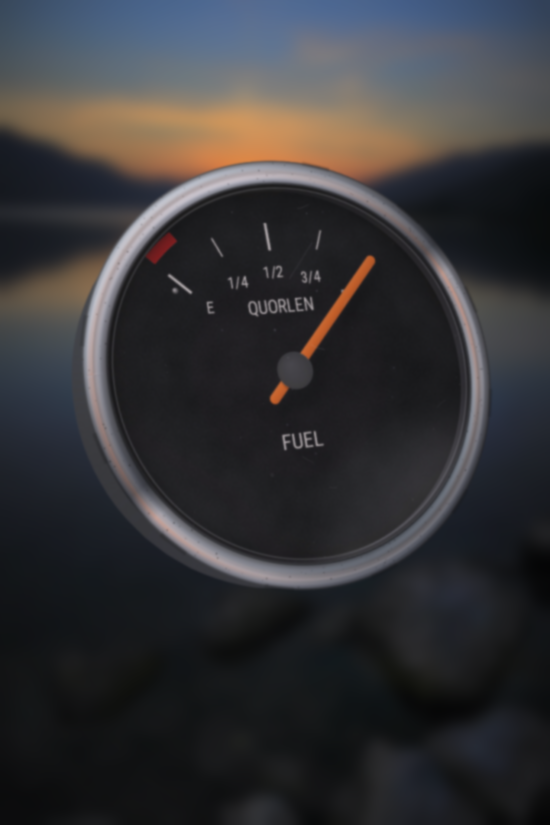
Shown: value=1
